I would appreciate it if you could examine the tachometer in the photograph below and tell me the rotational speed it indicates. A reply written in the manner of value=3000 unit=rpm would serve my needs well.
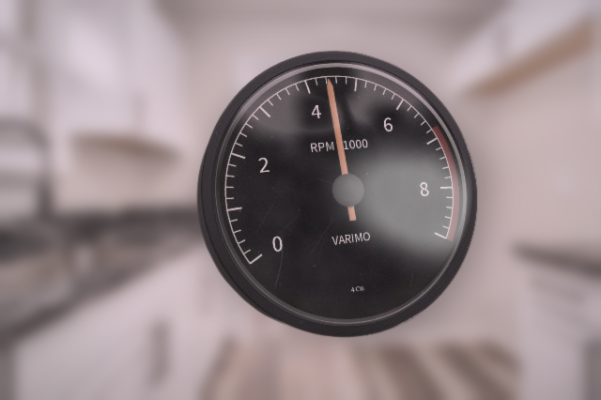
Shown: value=4400 unit=rpm
